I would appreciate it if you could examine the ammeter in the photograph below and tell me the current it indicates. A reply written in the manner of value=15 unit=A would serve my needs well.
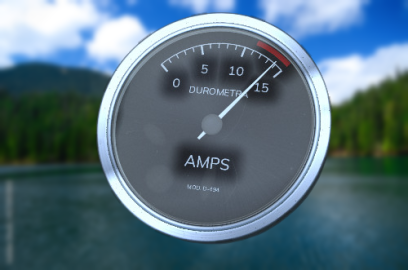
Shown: value=14 unit=A
